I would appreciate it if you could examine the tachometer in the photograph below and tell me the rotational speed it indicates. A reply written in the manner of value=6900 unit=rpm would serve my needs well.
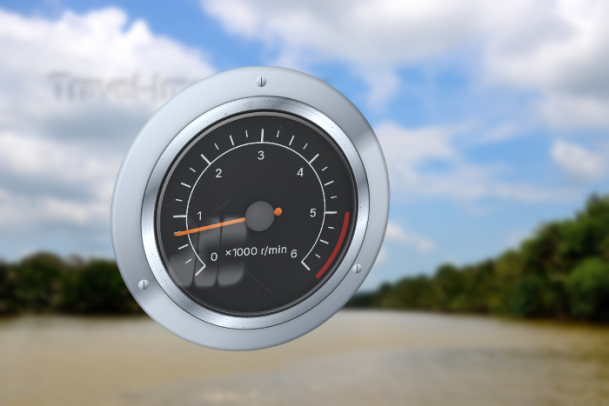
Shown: value=750 unit=rpm
